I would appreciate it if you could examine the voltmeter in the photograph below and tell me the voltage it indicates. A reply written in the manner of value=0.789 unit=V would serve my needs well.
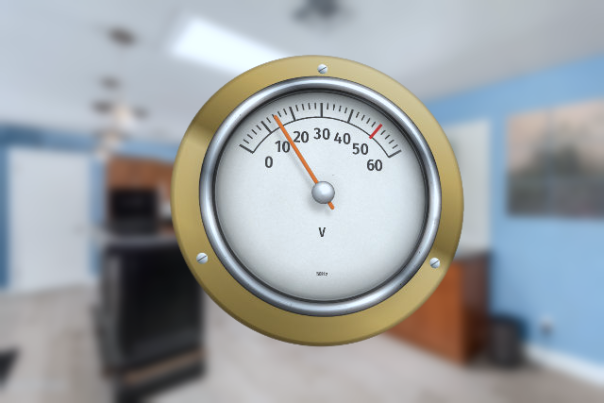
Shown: value=14 unit=V
